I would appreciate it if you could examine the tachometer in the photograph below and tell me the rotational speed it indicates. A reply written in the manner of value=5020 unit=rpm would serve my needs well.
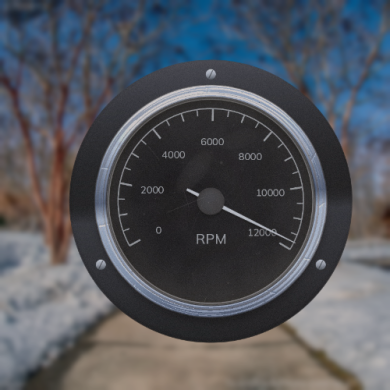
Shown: value=11750 unit=rpm
